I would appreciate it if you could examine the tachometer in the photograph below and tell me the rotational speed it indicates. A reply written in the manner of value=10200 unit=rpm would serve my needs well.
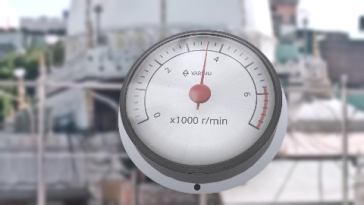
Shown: value=3600 unit=rpm
